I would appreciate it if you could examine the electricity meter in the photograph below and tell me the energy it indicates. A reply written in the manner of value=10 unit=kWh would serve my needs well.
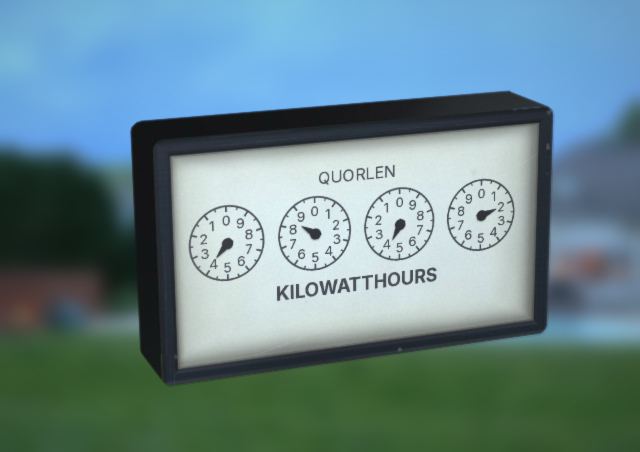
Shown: value=3842 unit=kWh
